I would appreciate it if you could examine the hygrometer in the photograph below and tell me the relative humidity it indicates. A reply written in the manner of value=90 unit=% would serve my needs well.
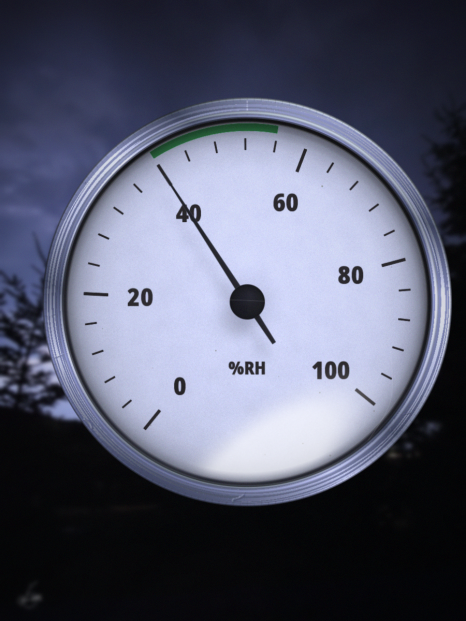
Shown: value=40 unit=%
